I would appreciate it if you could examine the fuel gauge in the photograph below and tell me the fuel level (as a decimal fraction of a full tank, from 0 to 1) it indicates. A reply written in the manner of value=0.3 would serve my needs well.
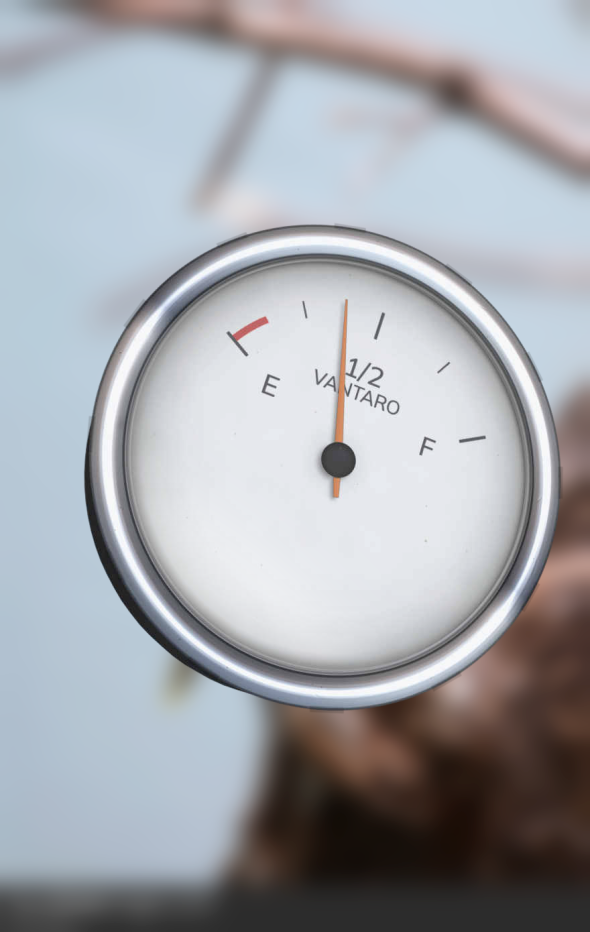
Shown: value=0.375
